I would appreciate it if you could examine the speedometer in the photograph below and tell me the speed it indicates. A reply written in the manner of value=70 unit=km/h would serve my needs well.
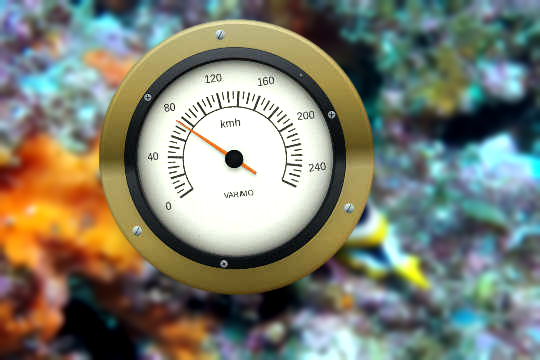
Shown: value=75 unit=km/h
